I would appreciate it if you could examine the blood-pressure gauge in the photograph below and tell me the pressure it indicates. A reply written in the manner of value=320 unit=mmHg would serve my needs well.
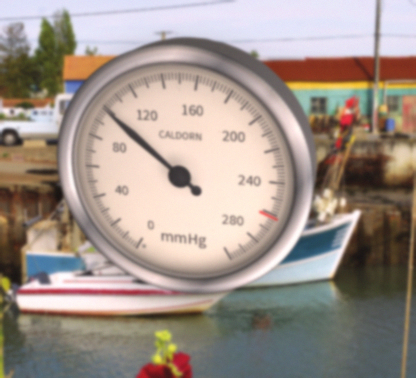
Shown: value=100 unit=mmHg
